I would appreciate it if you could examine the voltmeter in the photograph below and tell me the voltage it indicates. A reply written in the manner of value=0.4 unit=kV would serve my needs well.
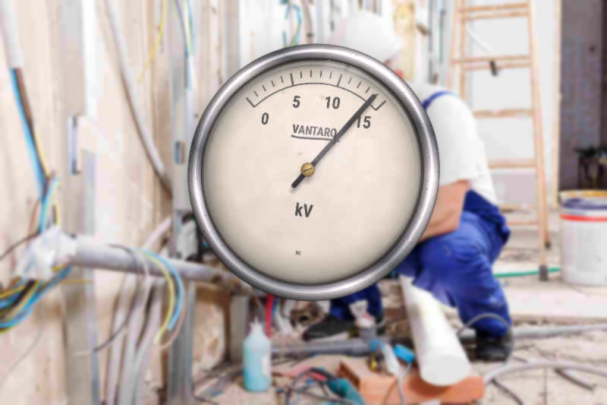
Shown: value=14 unit=kV
